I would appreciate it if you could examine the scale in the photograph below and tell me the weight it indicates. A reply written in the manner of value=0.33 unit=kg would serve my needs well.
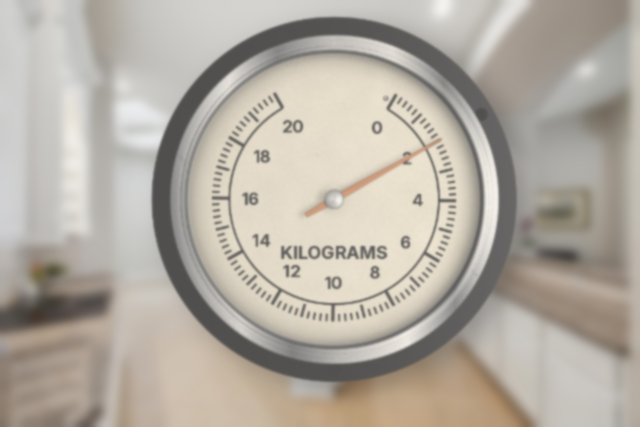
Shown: value=2 unit=kg
